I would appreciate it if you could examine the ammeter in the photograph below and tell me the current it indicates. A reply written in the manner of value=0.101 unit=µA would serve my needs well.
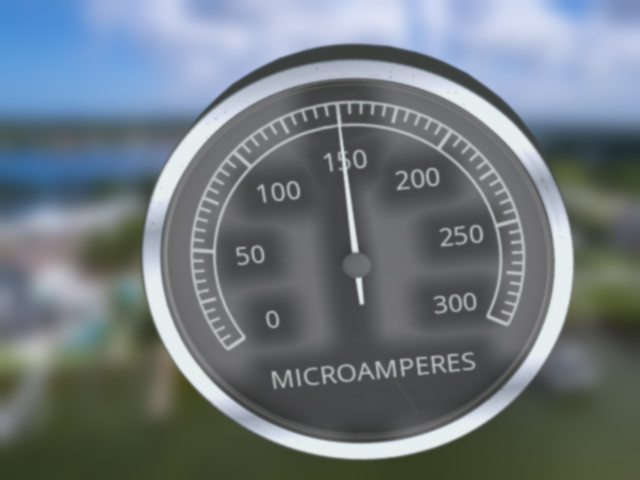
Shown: value=150 unit=µA
